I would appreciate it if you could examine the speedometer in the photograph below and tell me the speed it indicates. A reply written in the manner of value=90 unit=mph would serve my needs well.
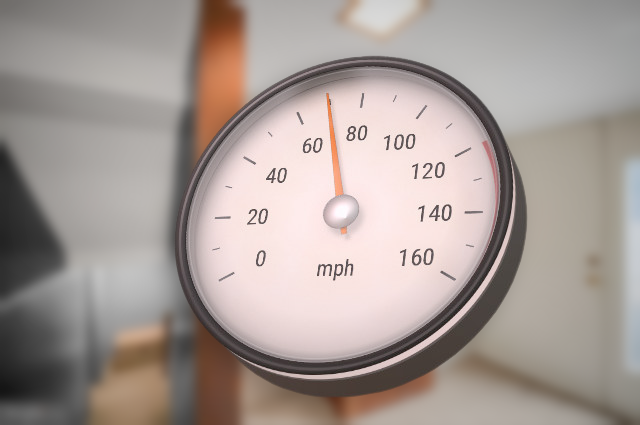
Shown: value=70 unit=mph
